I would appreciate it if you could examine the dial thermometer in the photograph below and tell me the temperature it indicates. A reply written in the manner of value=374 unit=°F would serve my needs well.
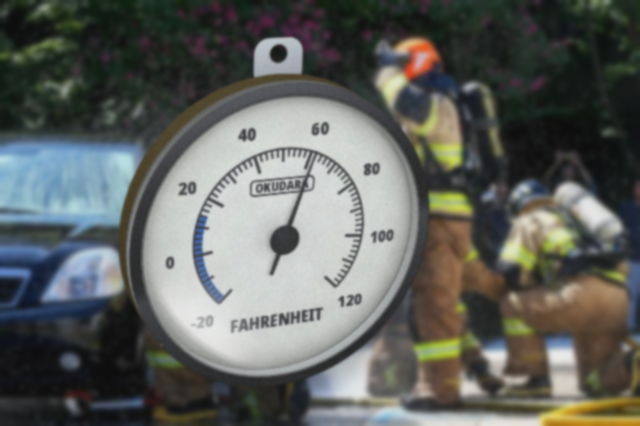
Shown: value=60 unit=°F
